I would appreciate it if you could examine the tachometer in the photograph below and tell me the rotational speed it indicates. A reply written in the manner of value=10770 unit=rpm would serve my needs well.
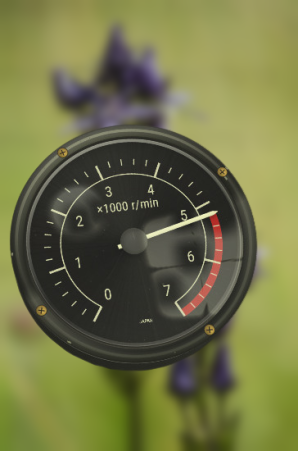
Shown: value=5200 unit=rpm
